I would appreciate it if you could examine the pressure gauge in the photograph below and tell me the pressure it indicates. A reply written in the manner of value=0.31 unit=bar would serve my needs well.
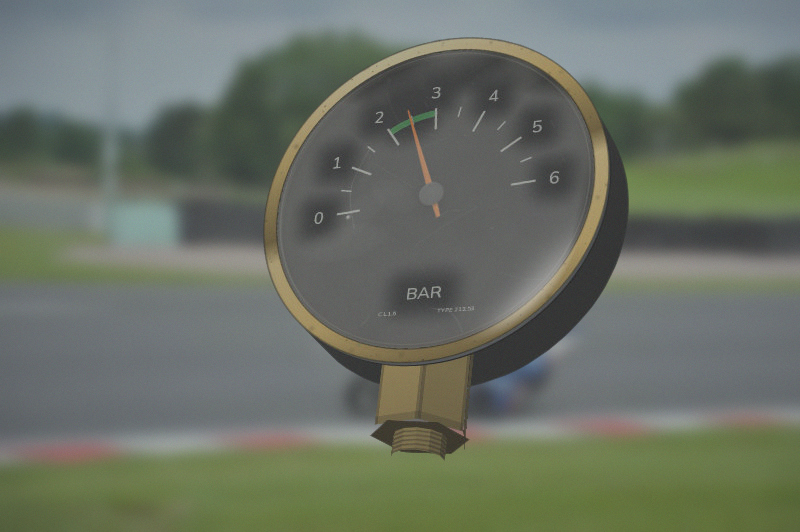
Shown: value=2.5 unit=bar
